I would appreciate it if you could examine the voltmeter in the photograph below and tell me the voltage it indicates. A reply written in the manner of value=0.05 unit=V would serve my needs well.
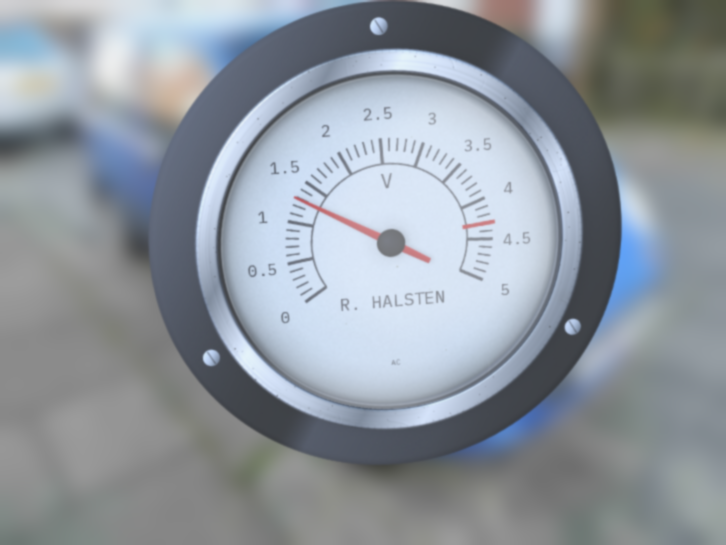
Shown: value=1.3 unit=V
